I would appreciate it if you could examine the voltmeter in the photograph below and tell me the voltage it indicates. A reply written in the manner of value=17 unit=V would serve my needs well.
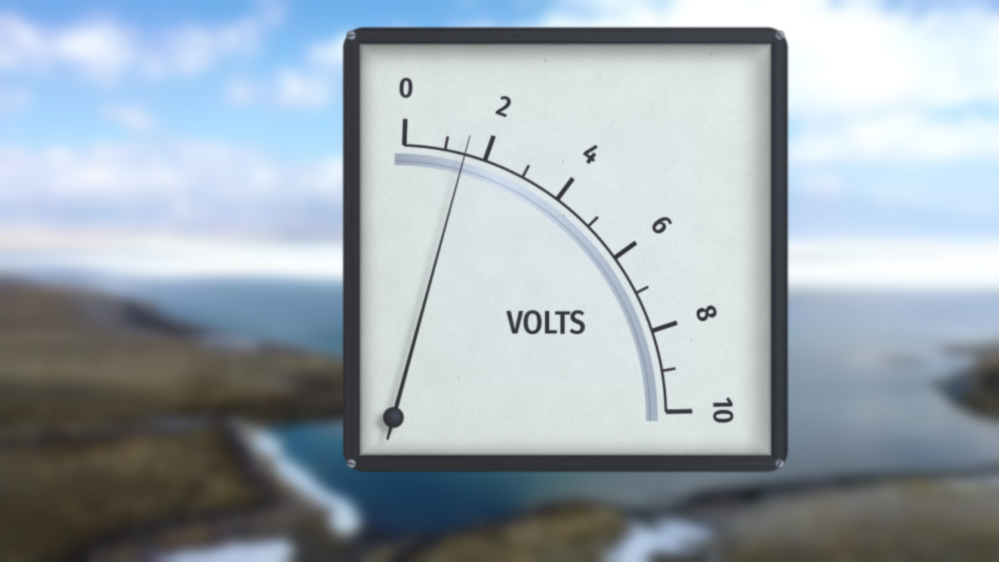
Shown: value=1.5 unit=V
